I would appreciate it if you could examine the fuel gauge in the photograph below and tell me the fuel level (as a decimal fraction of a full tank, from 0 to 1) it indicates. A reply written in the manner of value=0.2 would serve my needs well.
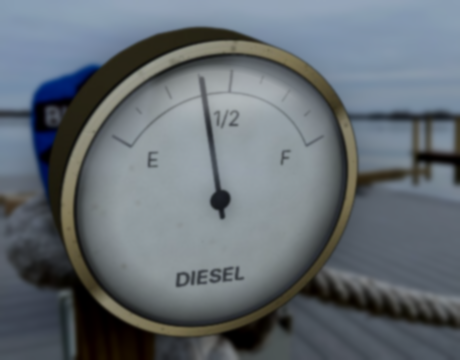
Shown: value=0.375
